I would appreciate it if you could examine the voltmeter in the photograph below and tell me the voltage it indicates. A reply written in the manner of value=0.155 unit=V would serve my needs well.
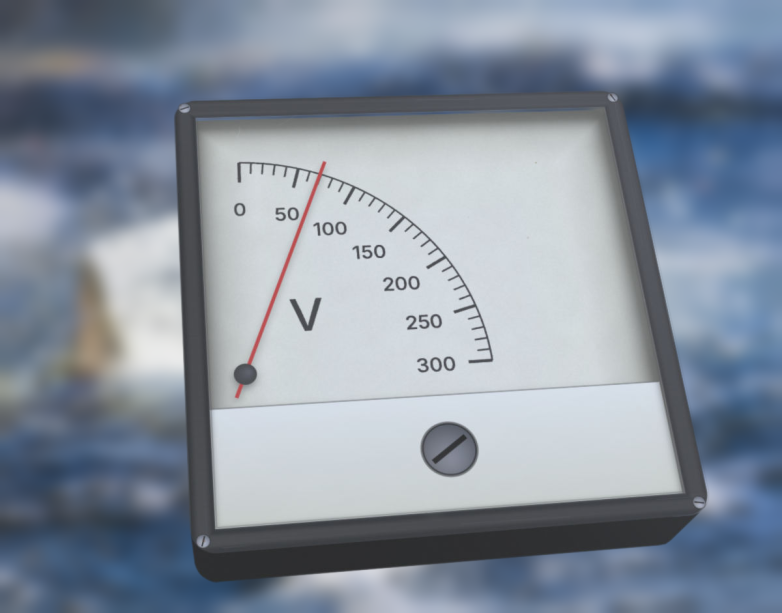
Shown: value=70 unit=V
